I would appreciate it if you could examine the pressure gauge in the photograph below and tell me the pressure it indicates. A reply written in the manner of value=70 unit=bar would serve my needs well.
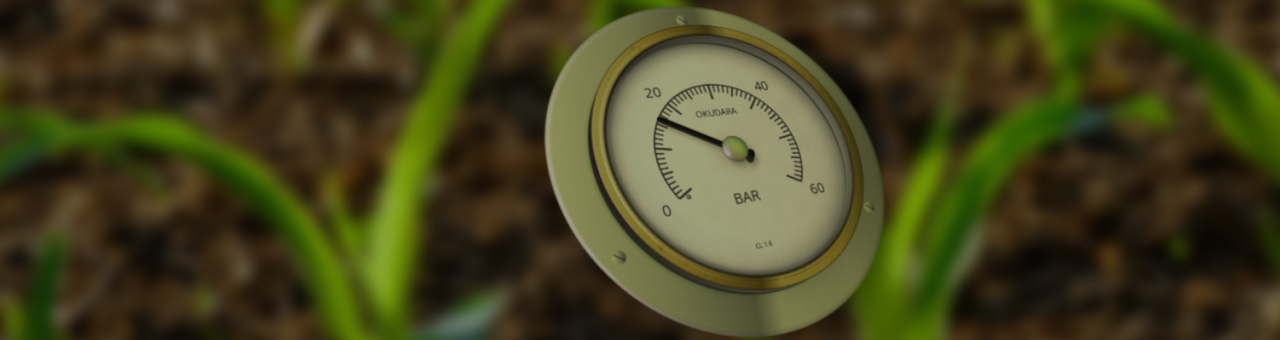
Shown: value=15 unit=bar
